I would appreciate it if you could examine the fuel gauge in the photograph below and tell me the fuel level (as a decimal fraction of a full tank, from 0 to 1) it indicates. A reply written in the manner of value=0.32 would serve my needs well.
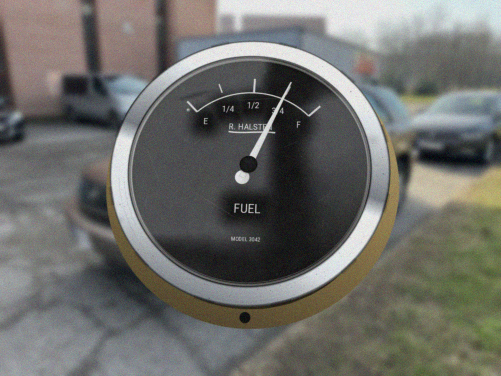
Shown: value=0.75
